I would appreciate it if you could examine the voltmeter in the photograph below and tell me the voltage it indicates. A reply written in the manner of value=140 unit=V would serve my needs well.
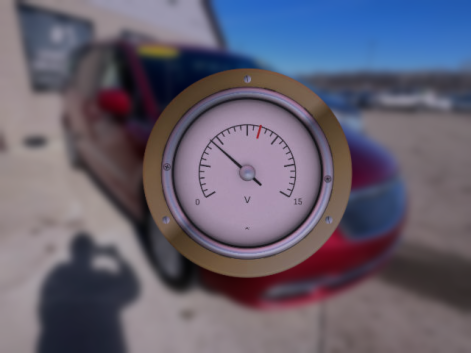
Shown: value=4.5 unit=V
